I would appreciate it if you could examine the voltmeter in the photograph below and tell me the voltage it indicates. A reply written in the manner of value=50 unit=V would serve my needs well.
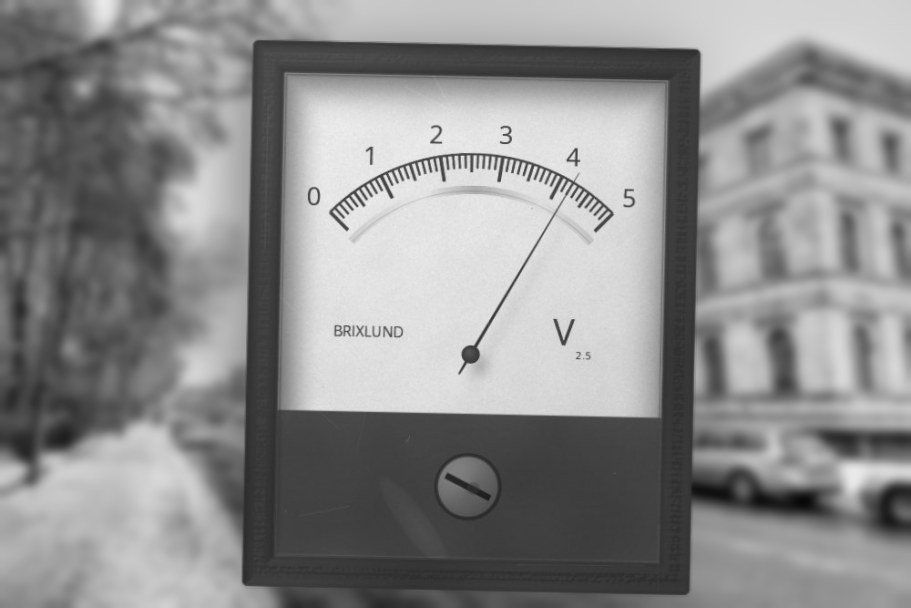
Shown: value=4.2 unit=V
